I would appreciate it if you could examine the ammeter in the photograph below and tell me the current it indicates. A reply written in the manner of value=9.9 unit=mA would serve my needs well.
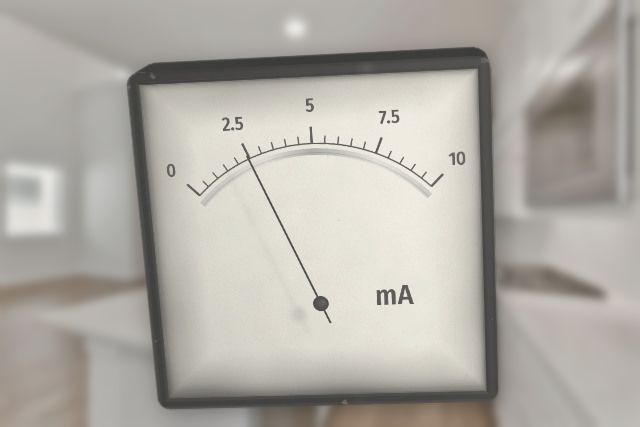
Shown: value=2.5 unit=mA
